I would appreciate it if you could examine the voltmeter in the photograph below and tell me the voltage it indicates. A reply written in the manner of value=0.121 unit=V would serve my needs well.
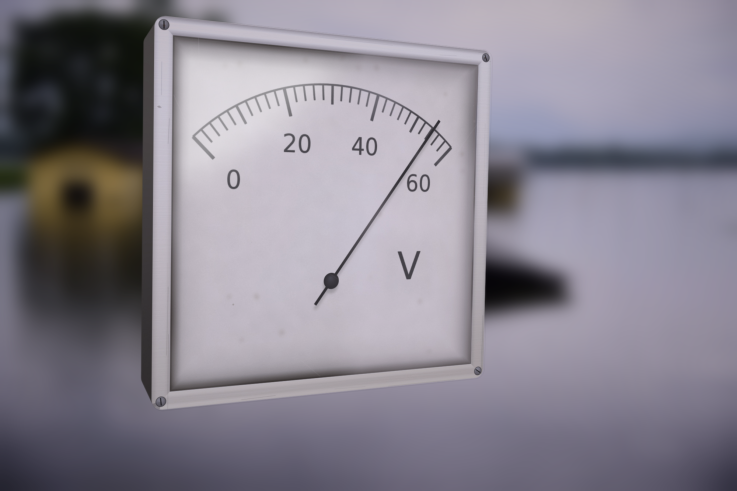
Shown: value=54 unit=V
